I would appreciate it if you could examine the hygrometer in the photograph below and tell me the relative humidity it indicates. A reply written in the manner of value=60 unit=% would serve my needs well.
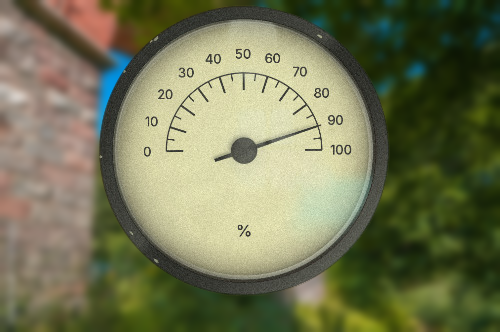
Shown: value=90 unit=%
